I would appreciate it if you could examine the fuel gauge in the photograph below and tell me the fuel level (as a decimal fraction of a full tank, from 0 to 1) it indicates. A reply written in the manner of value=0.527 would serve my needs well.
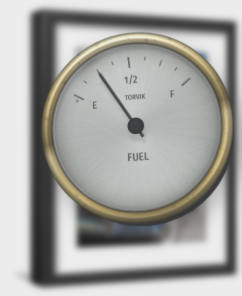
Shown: value=0.25
